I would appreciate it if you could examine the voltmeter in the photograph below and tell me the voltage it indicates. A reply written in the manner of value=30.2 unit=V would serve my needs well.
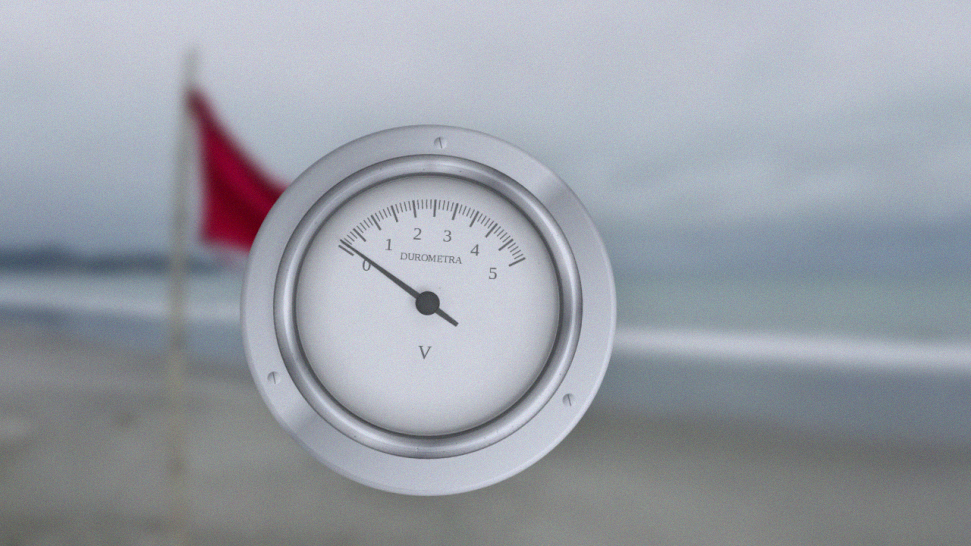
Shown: value=0.1 unit=V
